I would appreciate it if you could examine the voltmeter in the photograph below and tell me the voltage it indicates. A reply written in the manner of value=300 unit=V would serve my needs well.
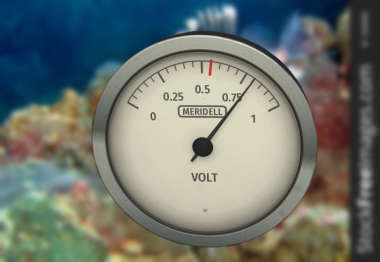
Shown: value=0.8 unit=V
